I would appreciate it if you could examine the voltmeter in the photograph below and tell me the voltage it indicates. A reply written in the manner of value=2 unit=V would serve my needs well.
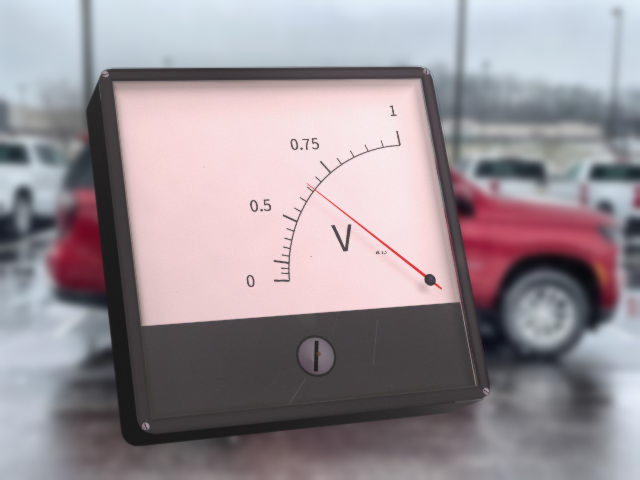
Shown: value=0.65 unit=V
